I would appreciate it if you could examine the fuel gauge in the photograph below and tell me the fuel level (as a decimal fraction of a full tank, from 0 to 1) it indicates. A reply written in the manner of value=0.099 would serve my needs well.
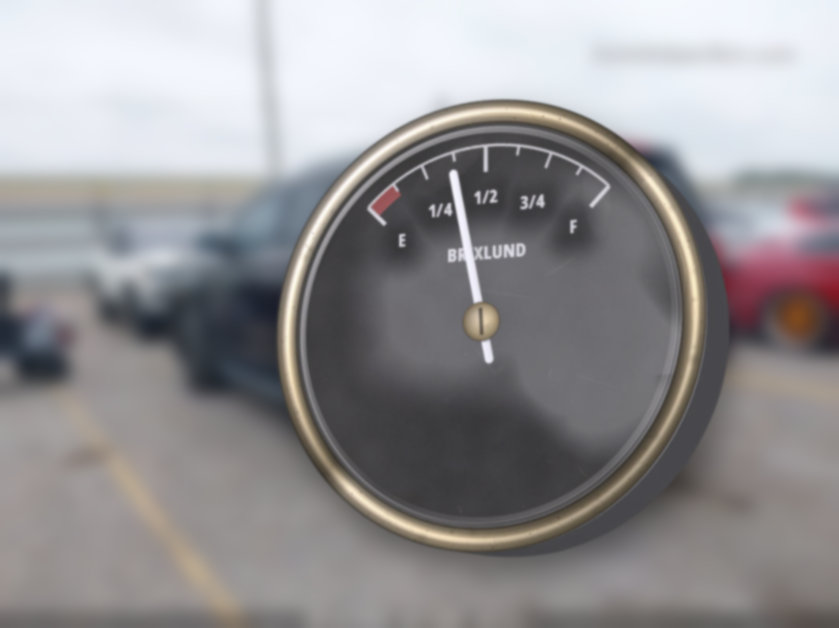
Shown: value=0.375
